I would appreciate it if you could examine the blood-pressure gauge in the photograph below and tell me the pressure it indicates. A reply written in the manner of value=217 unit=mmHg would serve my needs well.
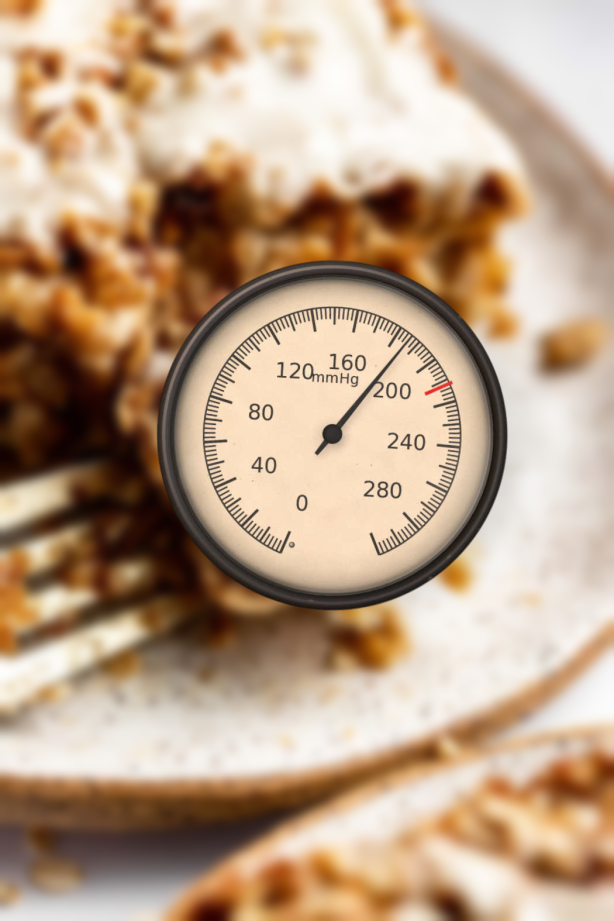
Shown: value=186 unit=mmHg
